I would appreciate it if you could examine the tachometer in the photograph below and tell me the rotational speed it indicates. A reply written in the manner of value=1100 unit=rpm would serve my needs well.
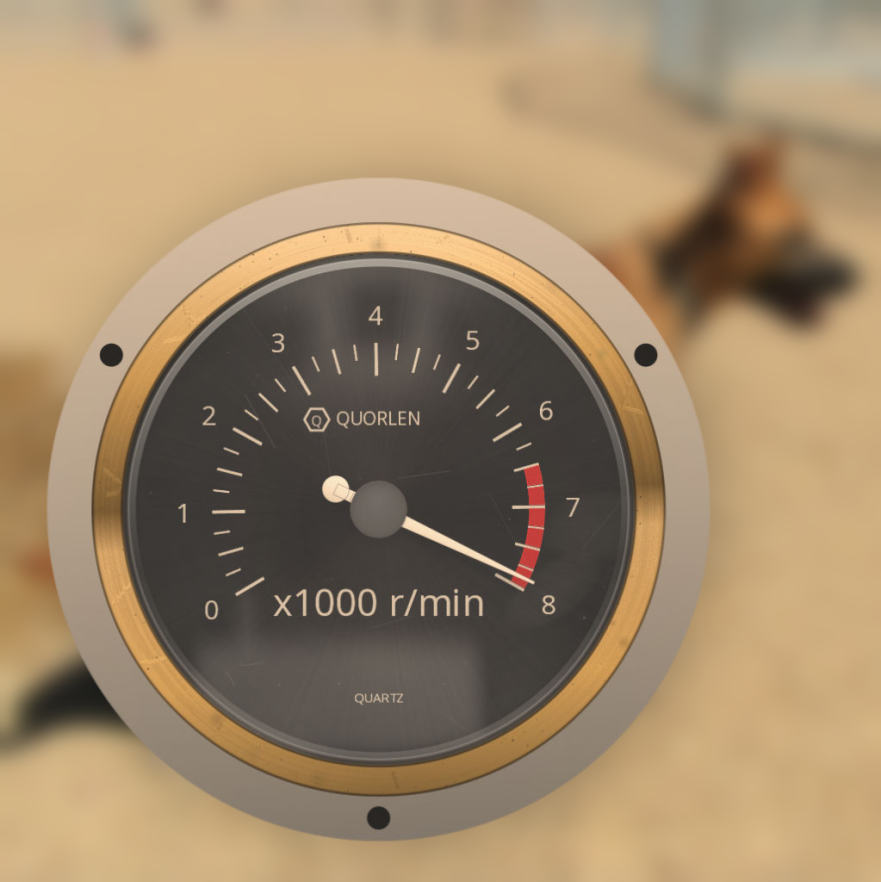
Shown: value=7875 unit=rpm
